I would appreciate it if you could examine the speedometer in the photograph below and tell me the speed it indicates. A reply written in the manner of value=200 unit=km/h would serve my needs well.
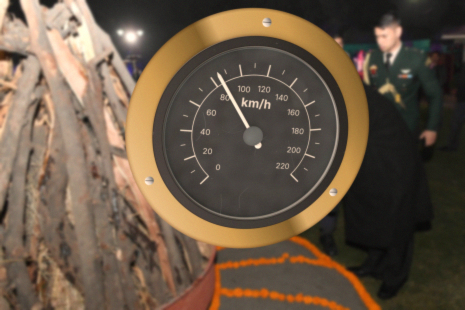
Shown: value=85 unit=km/h
